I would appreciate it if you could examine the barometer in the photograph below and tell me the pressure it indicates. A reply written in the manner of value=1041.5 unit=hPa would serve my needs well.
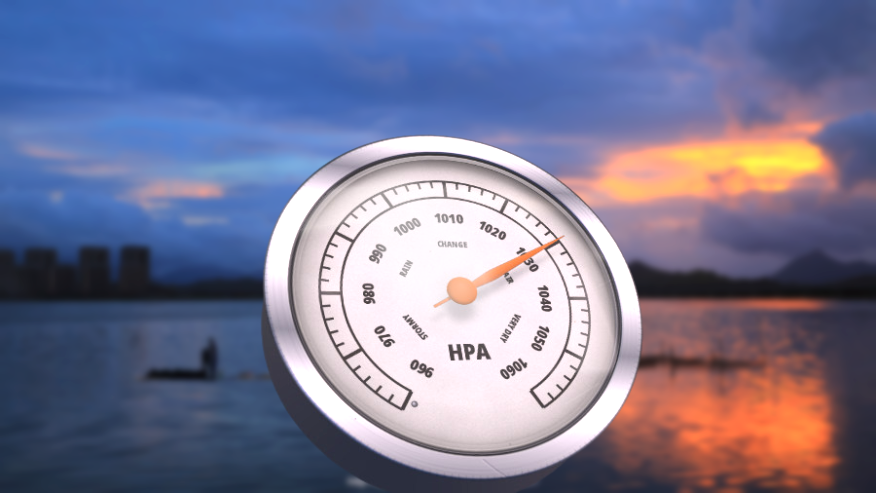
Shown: value=1030 unit=hPa
